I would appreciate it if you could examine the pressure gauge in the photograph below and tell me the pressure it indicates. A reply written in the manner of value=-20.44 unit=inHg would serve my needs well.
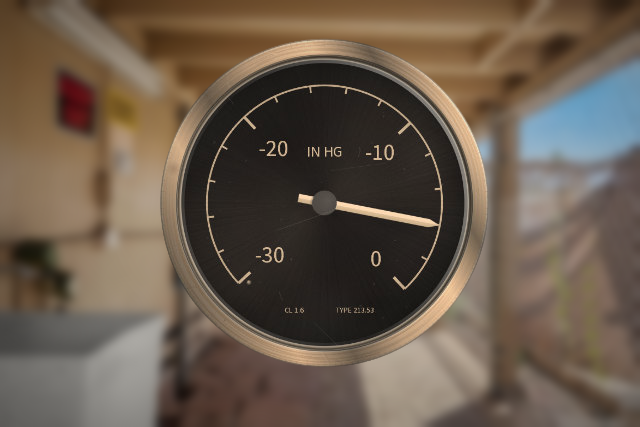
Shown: value=-4 unit=inHg
